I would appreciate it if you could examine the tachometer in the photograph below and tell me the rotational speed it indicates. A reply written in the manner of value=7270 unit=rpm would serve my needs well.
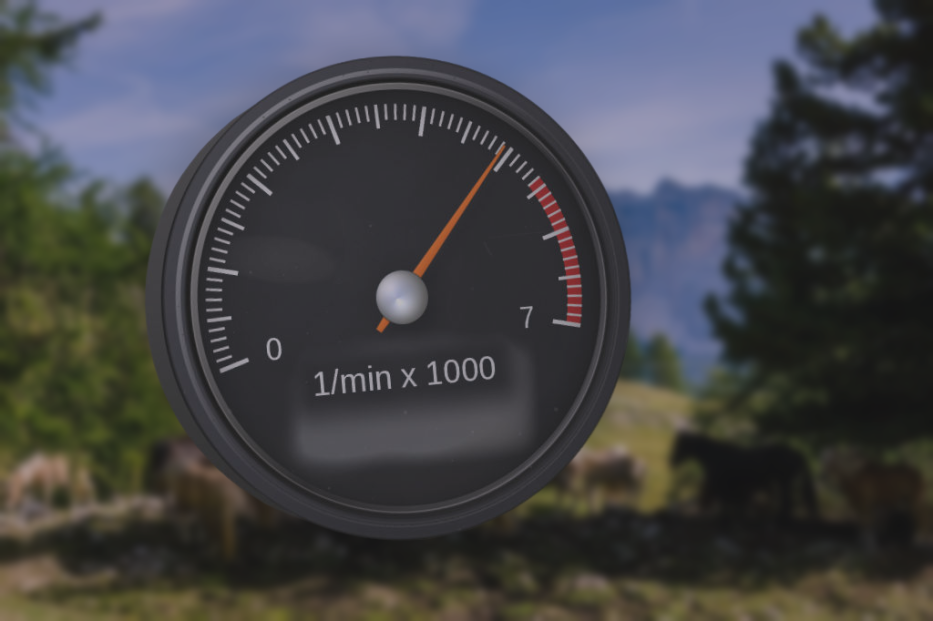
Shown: value=4900 unit=rpm
